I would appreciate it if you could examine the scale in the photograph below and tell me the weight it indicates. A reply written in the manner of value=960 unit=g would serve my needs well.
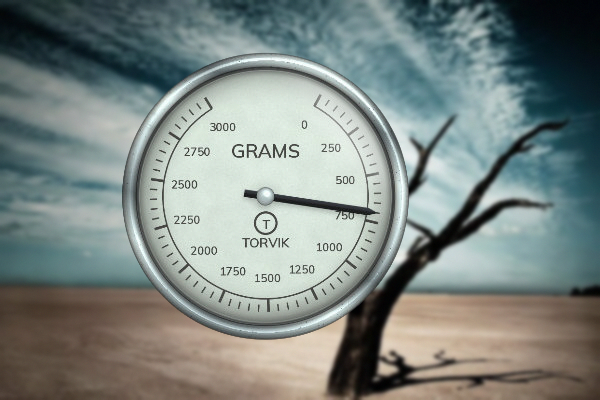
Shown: value=700 unit=g
